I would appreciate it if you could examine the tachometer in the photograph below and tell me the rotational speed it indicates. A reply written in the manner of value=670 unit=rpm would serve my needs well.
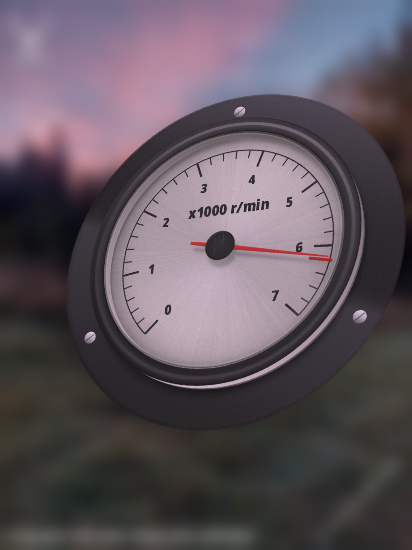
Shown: value=6200 unit=rpm
